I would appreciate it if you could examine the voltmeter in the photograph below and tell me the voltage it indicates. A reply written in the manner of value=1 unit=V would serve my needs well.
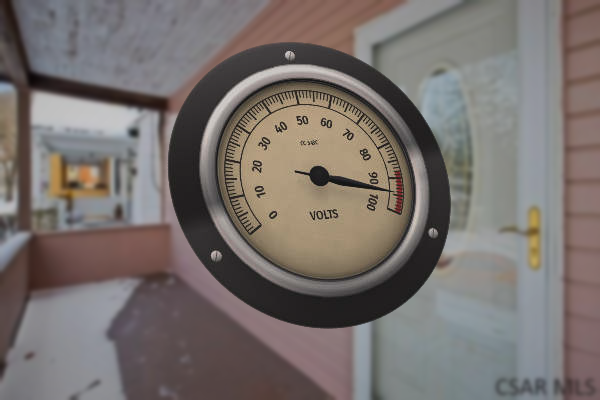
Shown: value=95 unit=V
